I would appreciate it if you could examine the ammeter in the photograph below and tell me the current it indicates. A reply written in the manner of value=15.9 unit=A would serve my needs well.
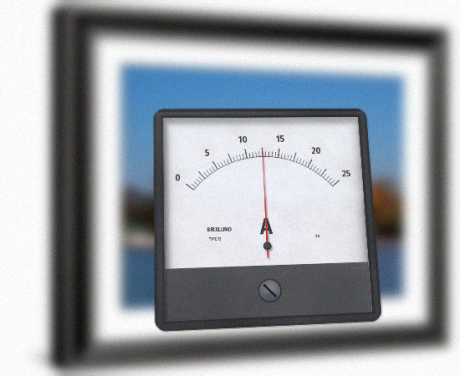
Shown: value=12.5 unit=A
